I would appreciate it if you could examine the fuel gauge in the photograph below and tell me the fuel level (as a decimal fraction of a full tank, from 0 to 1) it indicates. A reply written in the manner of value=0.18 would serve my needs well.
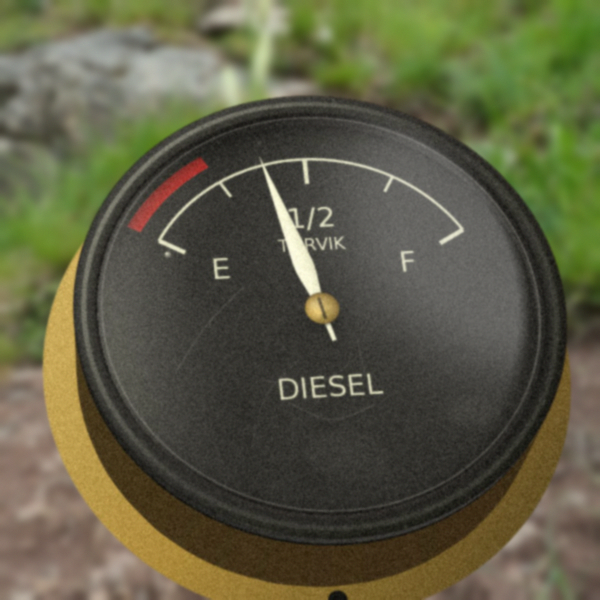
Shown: value=0.375
